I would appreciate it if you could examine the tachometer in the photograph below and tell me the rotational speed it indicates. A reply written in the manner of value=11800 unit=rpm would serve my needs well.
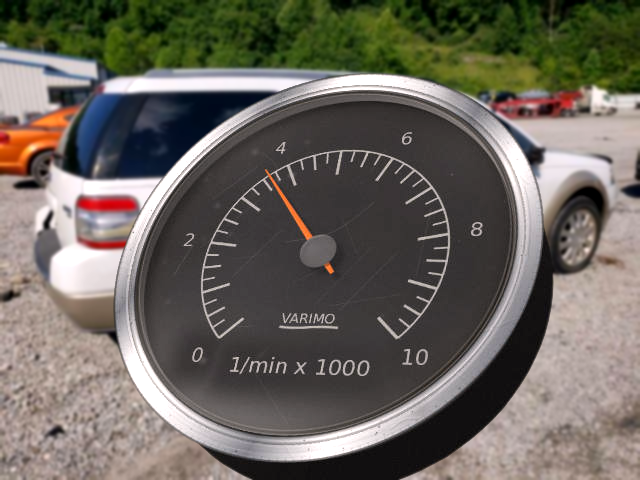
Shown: value=3625 unit=rpm
